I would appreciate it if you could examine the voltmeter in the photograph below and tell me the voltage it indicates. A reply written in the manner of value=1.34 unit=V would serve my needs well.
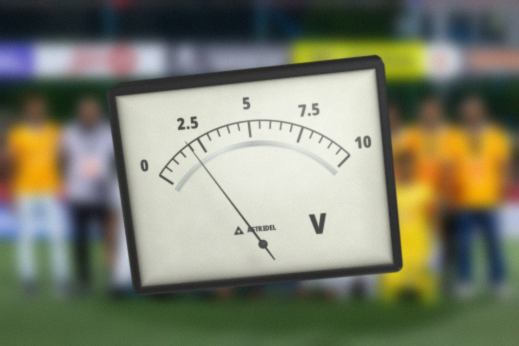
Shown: value=2 unit=V
